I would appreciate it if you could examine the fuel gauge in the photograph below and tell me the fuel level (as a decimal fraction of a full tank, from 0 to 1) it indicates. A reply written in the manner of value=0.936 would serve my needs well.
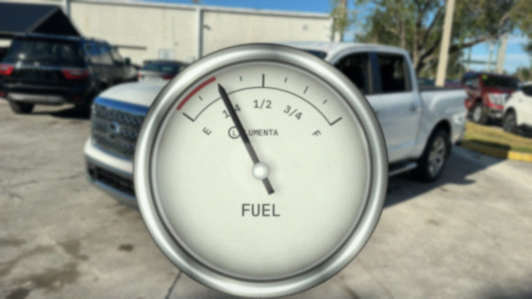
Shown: value=0.25
